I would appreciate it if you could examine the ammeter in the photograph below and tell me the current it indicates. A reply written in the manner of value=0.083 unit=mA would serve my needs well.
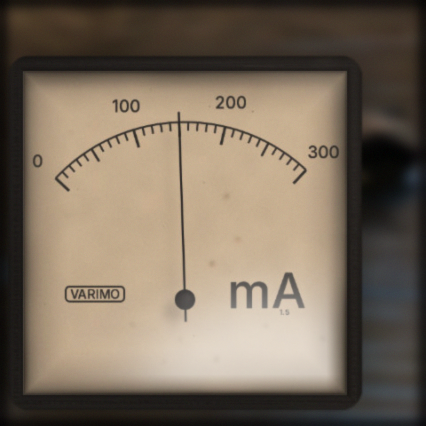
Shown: value=150 unit=mA
